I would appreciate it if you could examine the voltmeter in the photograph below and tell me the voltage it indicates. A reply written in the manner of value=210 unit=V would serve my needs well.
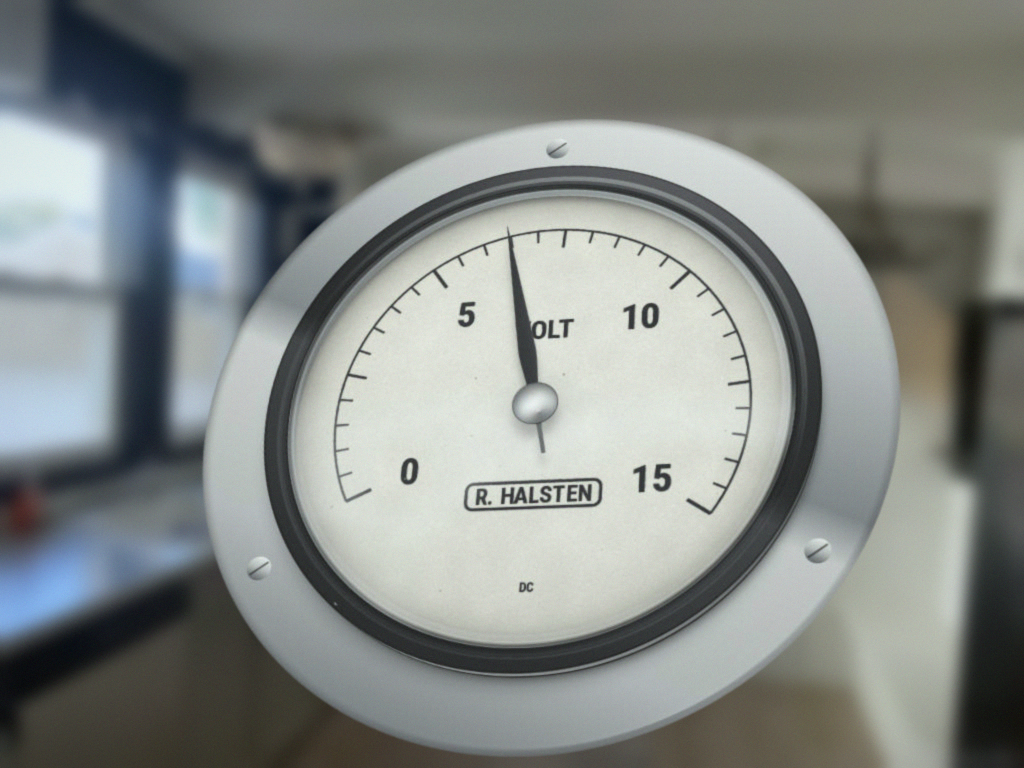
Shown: value=6.5 unit=V
